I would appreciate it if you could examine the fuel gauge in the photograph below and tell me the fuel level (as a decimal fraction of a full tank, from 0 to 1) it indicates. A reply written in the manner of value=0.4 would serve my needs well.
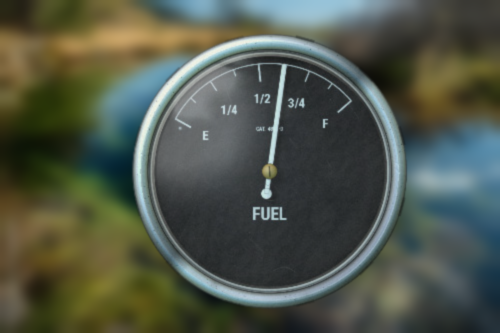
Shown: value=0.625
